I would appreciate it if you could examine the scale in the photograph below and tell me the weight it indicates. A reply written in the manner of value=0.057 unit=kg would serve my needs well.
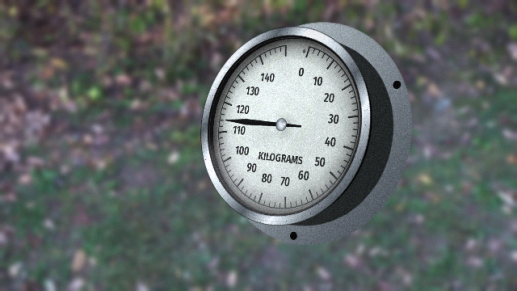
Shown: value=114 unit=kg
